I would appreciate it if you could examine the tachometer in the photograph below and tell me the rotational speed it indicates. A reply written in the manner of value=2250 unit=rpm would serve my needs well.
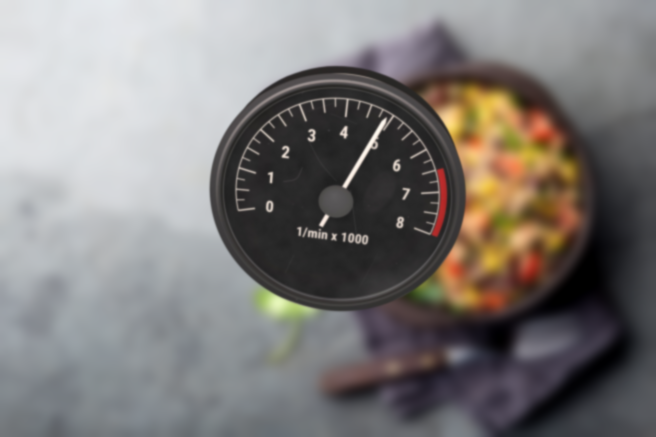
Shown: value=4875 unit=rpm
